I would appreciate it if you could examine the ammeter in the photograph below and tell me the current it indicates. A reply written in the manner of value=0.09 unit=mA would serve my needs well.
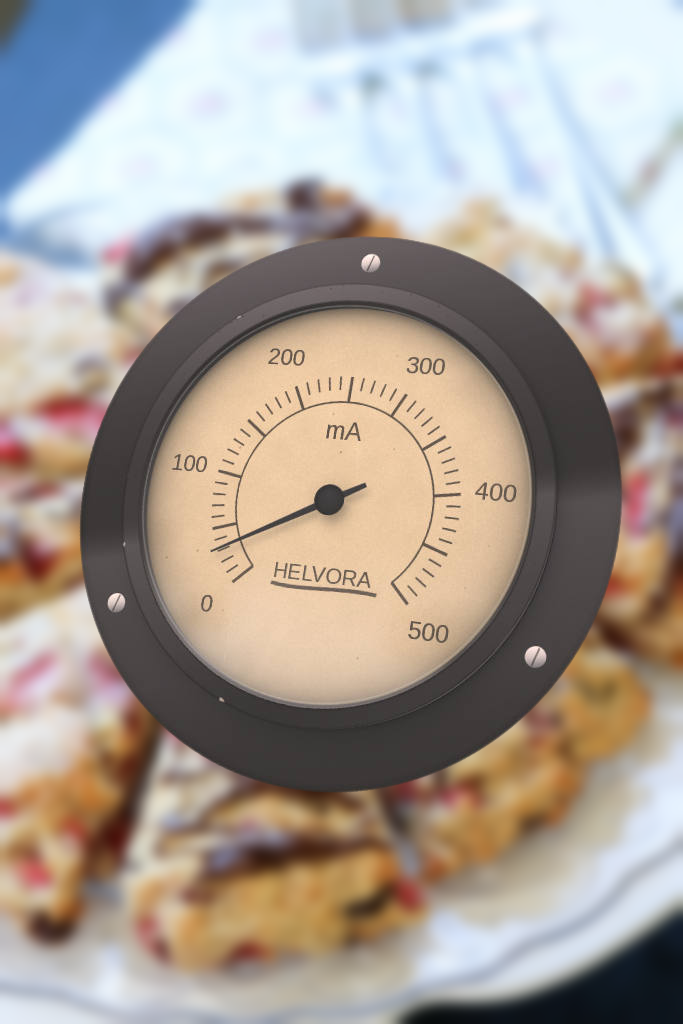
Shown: value=30 unit=mA
